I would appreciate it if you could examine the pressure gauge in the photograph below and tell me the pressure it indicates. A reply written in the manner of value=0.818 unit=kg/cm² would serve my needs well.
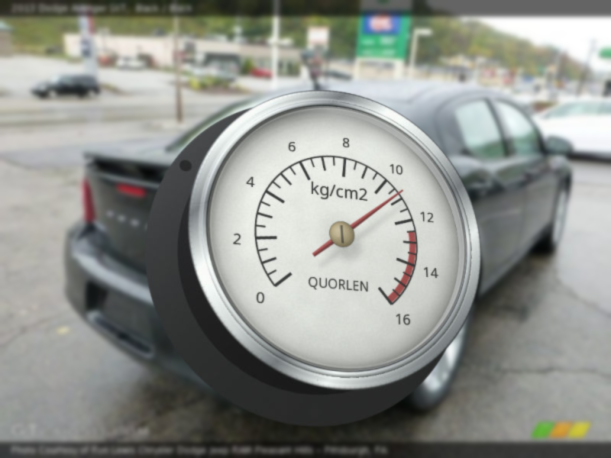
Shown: value=10.75 unit=kg/cm²
